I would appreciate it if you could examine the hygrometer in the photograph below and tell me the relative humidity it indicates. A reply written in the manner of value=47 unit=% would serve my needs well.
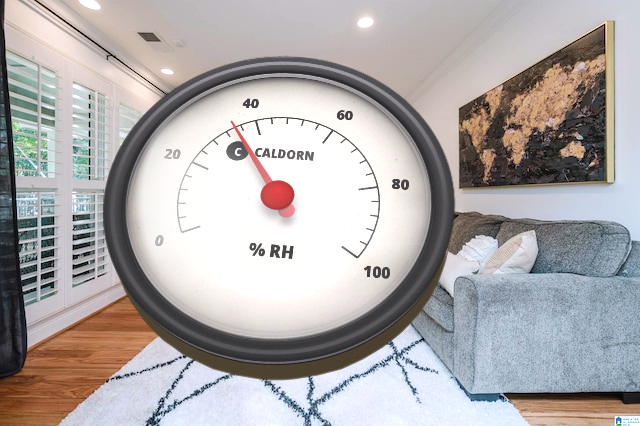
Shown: value=34 unit=%
